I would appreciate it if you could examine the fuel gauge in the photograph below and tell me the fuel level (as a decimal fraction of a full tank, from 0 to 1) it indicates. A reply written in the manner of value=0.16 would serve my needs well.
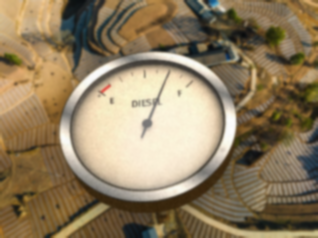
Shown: value=0.75
